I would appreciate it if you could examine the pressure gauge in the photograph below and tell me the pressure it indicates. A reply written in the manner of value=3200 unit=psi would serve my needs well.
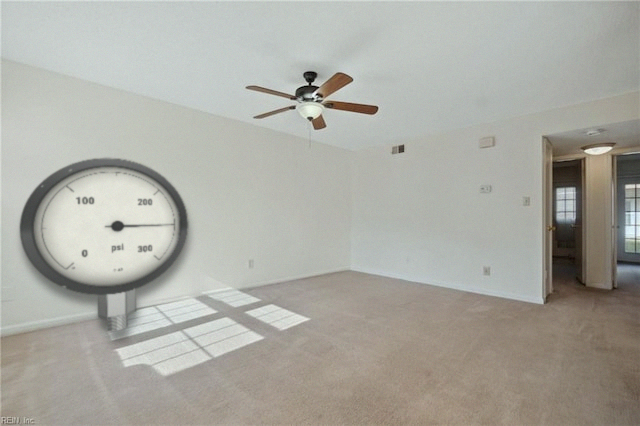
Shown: value=250 unit=psi
